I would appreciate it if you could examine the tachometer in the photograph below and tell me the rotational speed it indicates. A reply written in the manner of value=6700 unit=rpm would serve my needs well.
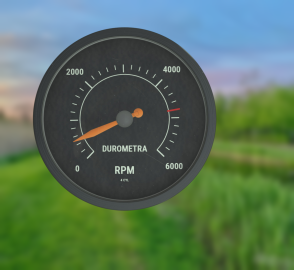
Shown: value=500 unit=rpm
